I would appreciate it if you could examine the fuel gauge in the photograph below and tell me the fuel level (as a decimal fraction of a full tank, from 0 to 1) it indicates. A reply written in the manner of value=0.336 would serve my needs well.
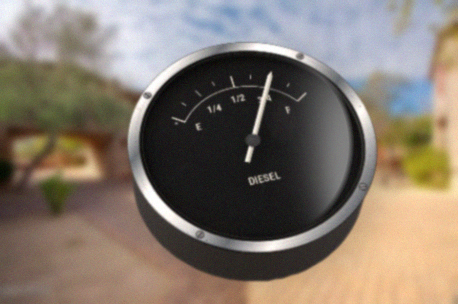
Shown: value=0.75
